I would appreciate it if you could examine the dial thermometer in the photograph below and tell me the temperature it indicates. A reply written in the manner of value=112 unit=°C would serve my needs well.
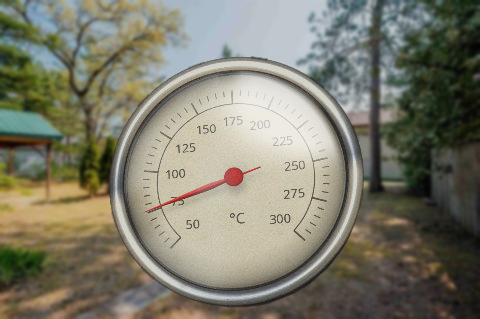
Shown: value=75 unit=°C
